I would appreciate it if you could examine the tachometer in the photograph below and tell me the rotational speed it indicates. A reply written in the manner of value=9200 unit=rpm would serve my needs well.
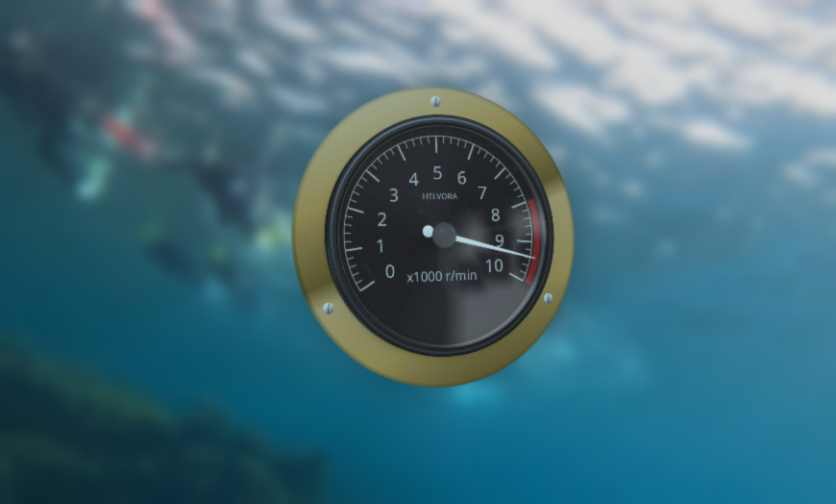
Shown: value=9400 unit=rpm
